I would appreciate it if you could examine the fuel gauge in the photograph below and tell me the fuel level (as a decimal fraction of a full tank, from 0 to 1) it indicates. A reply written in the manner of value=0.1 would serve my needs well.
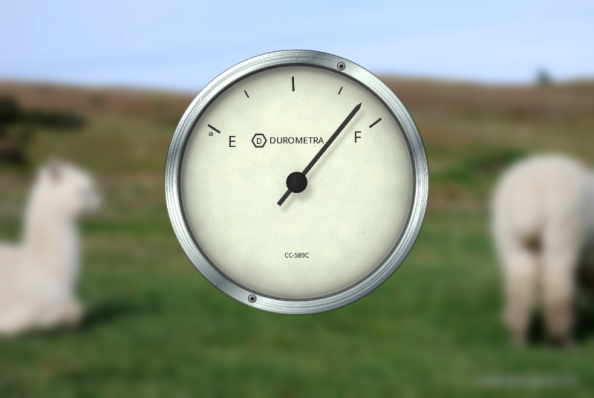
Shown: value=0.875
